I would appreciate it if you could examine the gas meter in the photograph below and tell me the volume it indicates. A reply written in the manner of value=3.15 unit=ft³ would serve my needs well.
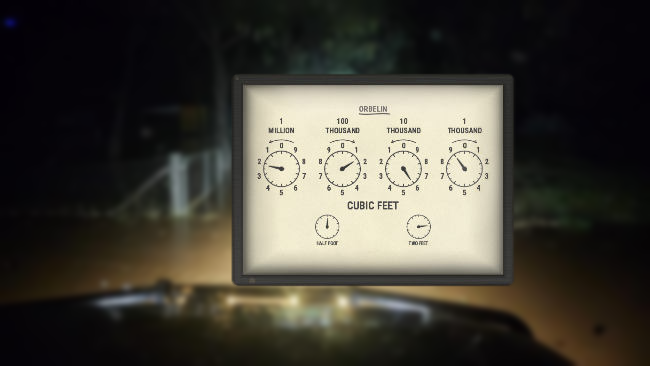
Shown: value=215900 unit=ft³
